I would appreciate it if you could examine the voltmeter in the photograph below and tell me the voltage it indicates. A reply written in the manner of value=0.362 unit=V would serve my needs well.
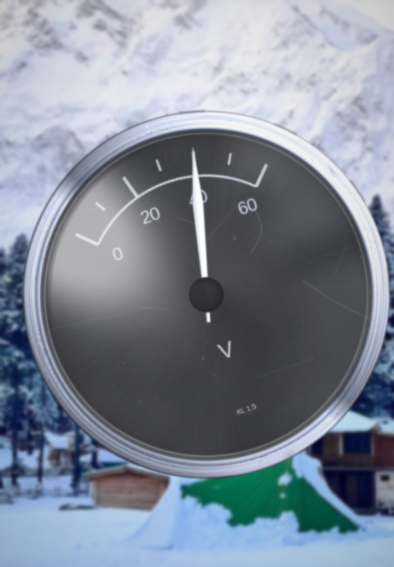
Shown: value=40 unit=V
